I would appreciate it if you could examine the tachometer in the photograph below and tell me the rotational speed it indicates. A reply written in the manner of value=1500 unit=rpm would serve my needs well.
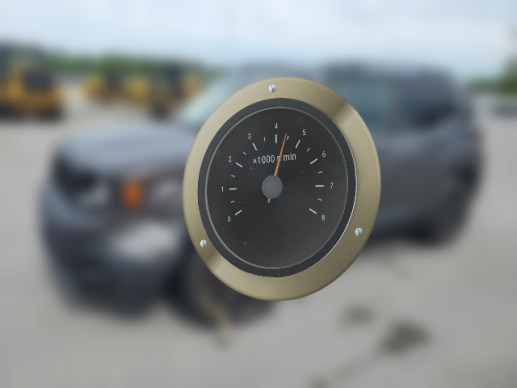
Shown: value=4500 unit=rpm
